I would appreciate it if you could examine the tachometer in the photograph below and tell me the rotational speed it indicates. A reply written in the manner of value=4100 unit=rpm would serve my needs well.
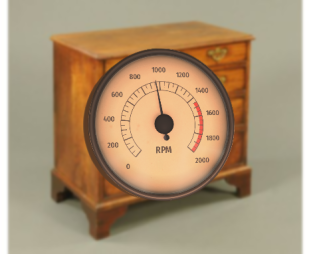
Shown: value=950 unit=rpm
